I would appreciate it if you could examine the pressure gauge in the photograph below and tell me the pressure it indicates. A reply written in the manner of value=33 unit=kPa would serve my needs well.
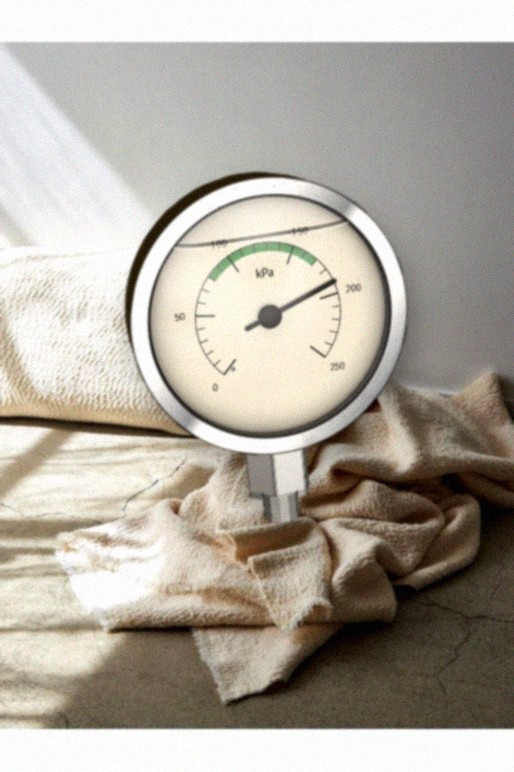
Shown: value=190 unit=kPa
